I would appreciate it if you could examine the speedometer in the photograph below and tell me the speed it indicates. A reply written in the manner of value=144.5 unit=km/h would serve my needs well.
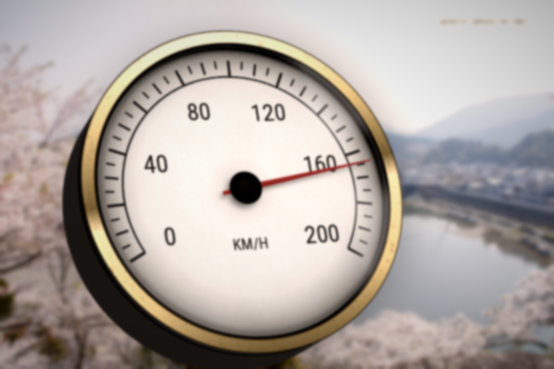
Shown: value=165 unit=km/h
